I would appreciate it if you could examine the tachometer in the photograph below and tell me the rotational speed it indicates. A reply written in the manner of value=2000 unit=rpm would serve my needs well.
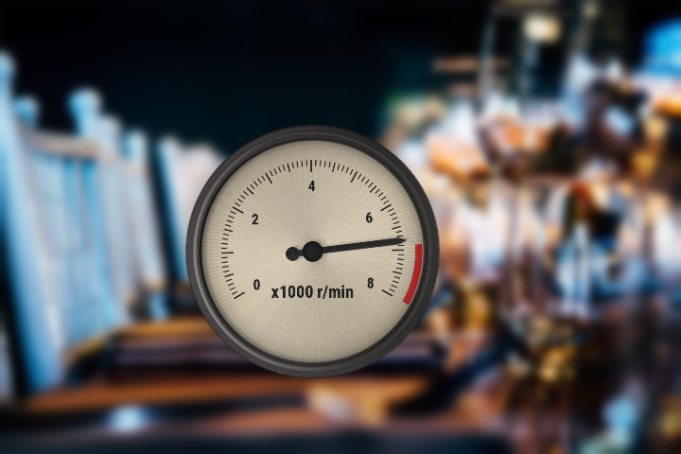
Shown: value=6800 unit=rpm
